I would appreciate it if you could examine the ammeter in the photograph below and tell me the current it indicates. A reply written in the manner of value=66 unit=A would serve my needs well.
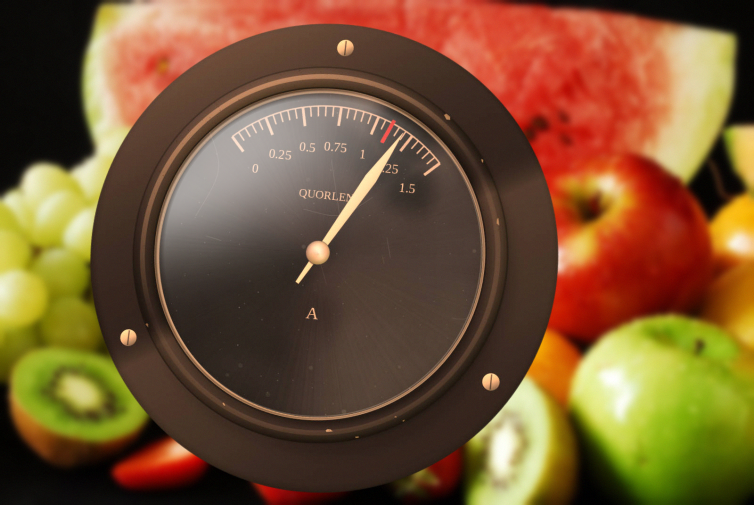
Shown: value=1.2 unit=A
